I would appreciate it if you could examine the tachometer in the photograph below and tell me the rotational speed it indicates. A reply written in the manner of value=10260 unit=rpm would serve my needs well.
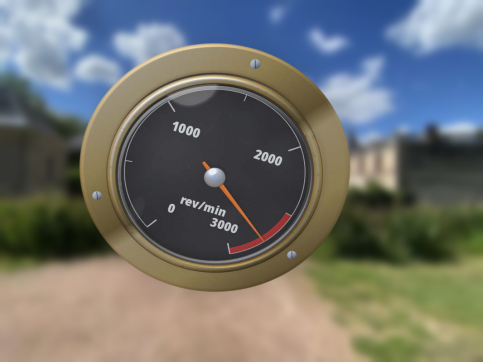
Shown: value=2750 unit=rpm
